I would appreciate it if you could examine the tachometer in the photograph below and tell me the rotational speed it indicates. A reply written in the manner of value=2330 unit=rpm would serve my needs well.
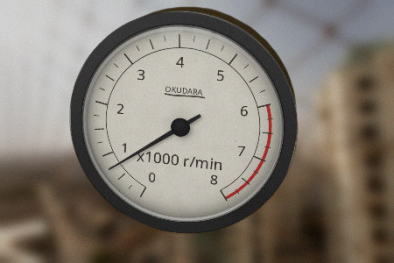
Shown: value=750 unit=rpm
